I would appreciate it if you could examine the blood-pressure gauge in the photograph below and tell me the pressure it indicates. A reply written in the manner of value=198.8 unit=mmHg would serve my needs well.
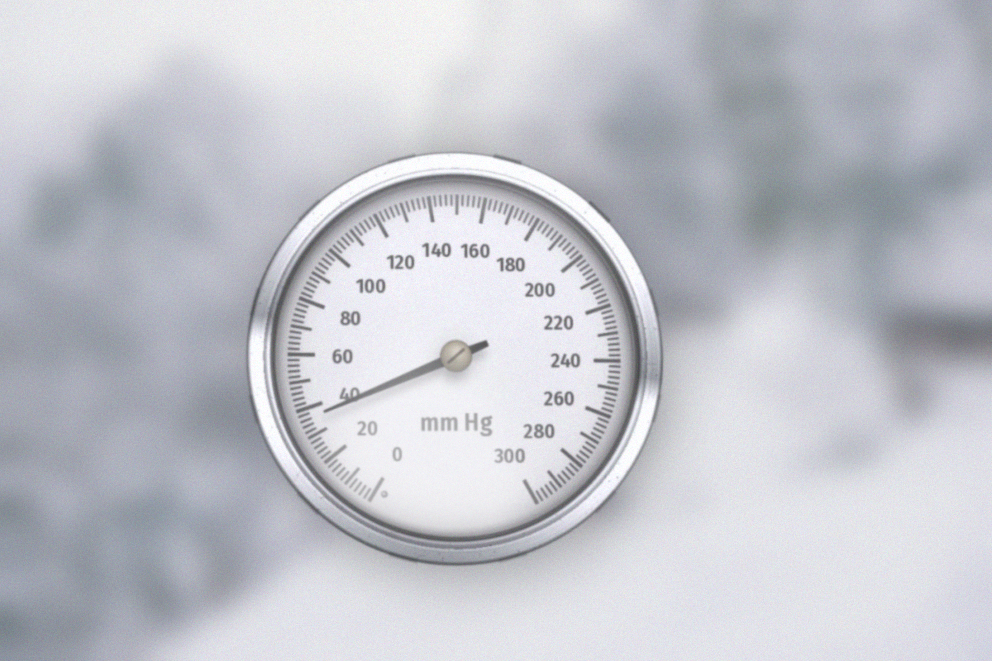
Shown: value=36 unit=mmHg
